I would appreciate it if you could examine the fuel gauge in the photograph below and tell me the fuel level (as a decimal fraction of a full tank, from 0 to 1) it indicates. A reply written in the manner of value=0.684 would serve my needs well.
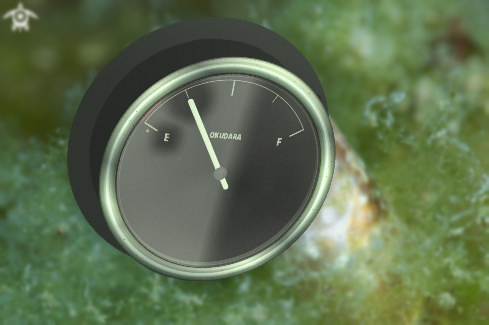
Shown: value=0.25
